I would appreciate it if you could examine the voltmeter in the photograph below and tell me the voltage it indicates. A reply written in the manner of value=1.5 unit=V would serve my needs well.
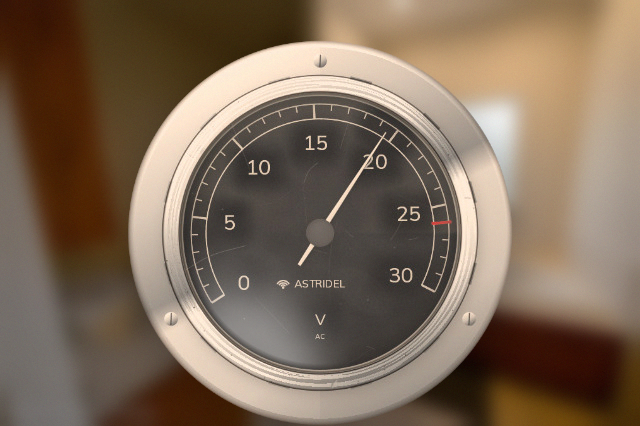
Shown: value=19.5 unit=V
